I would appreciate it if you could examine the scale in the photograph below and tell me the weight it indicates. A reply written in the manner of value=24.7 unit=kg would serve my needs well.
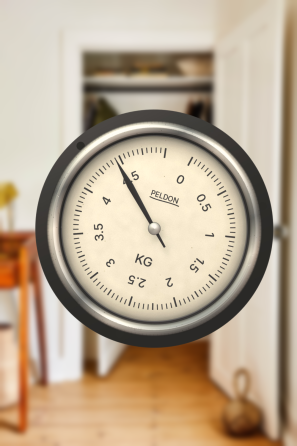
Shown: value=4.45 unit=kg
